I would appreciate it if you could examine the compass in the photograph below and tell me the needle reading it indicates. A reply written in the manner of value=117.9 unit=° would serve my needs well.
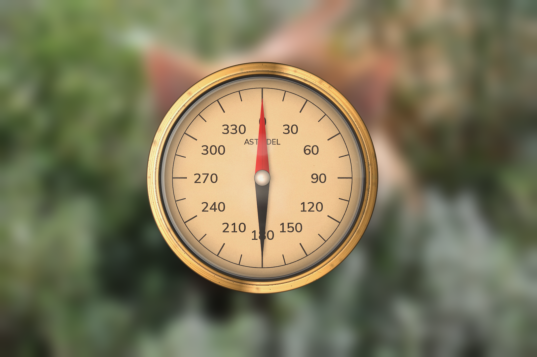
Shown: value=0 unit=°
